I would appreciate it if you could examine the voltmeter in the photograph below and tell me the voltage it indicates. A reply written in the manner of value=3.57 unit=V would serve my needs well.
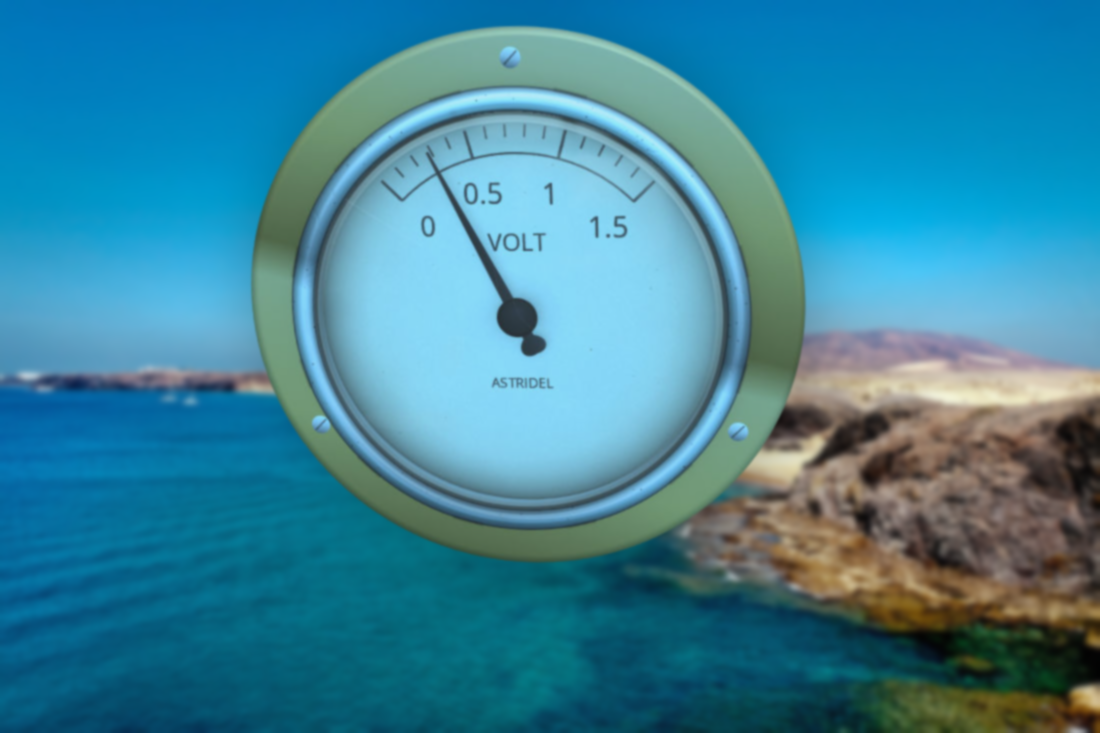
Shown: value=0.3 unit=V
